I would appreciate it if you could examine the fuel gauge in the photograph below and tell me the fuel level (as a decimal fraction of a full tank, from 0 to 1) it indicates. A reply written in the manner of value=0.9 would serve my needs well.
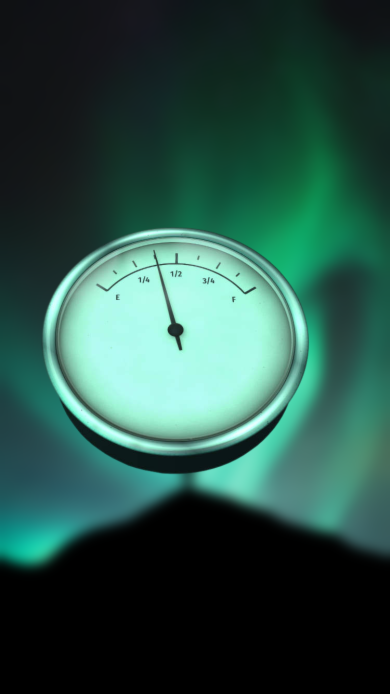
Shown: value=0.375
